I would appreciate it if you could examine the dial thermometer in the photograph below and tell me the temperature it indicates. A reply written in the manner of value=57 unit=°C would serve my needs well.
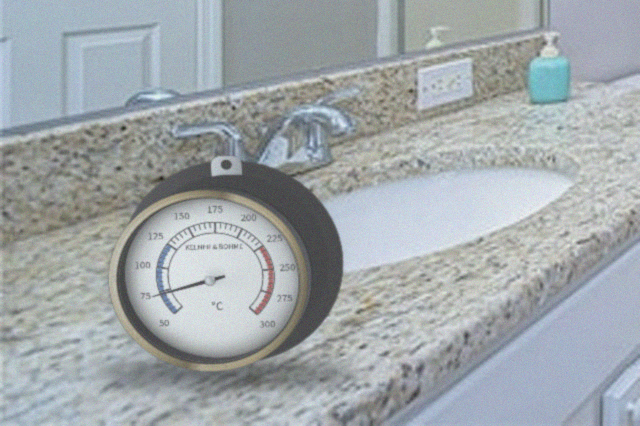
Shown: value=75 unit=°C
